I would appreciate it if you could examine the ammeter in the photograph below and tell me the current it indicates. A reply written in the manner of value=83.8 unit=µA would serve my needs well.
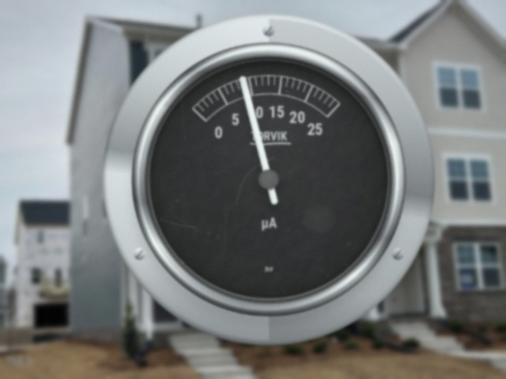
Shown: value=9 unit=µA
